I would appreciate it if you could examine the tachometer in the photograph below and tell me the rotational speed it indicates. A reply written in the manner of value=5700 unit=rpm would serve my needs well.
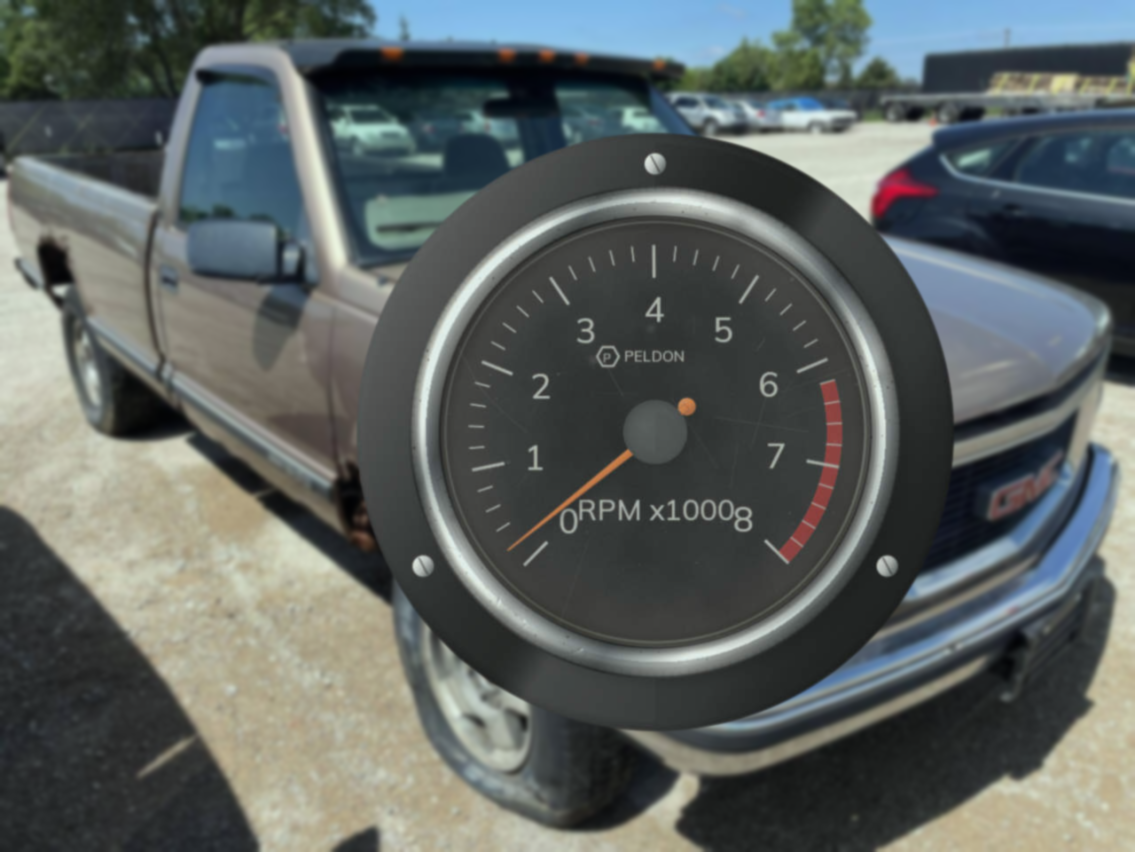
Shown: value=200 unit=rpm
